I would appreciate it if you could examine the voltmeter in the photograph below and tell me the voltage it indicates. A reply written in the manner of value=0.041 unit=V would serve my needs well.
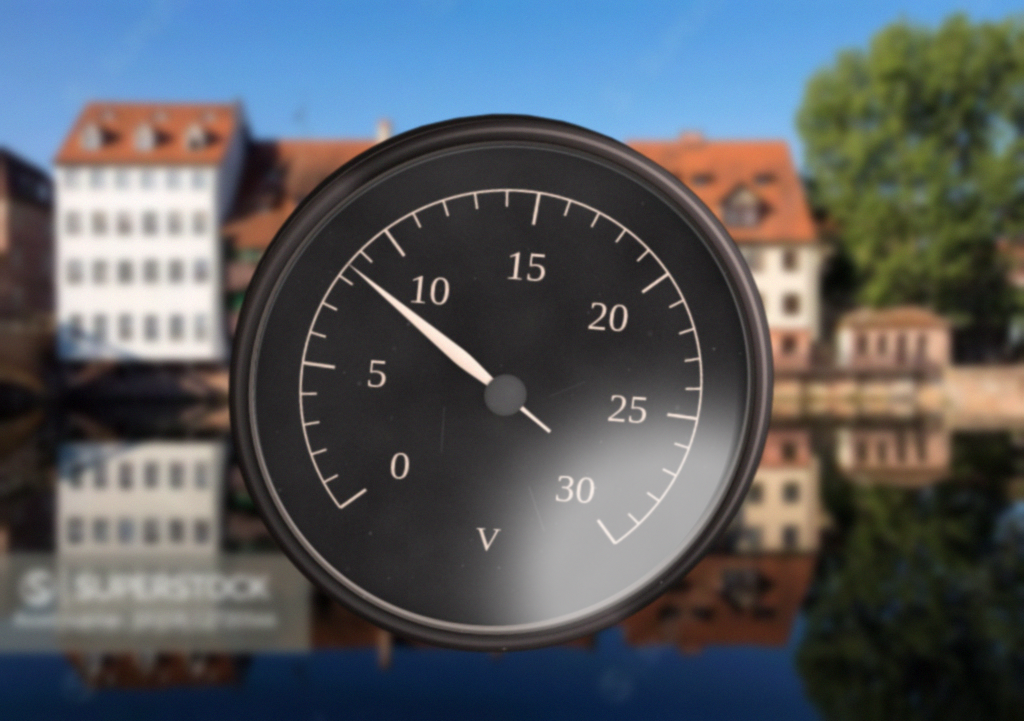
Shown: value=8.5 unit=V
